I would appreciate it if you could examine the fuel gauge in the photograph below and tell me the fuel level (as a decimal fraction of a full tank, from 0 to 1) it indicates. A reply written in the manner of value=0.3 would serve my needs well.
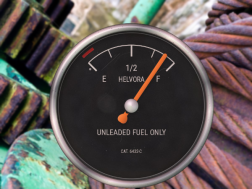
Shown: value=0.875
